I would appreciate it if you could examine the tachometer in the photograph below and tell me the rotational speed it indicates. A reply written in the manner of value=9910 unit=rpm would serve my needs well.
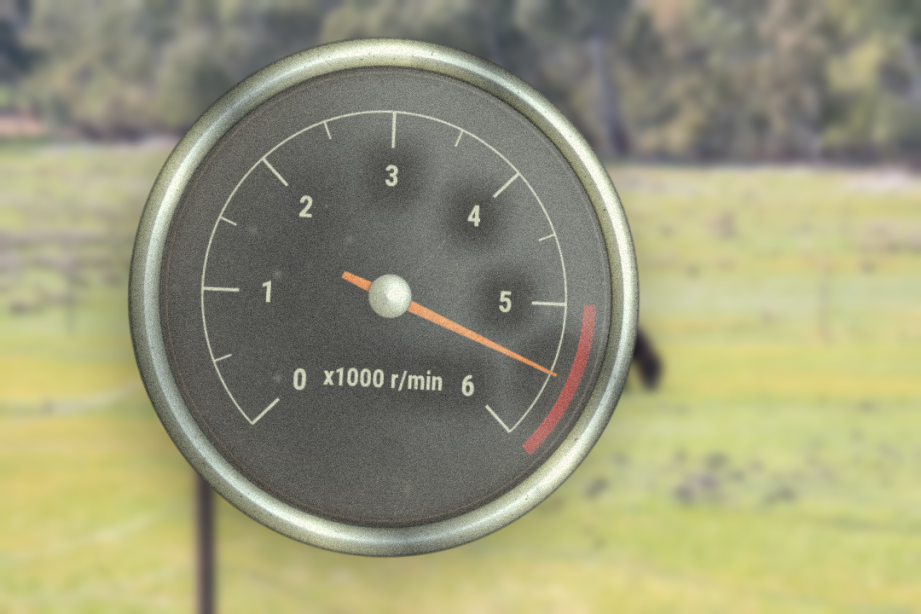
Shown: value=5500 unit=rpm
